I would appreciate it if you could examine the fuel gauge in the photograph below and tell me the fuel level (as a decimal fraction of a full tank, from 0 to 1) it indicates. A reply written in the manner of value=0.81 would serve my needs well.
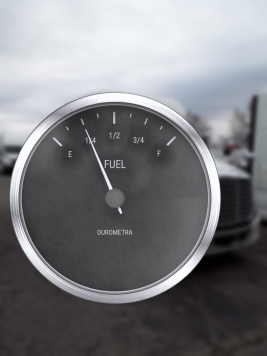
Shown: value=0.25
